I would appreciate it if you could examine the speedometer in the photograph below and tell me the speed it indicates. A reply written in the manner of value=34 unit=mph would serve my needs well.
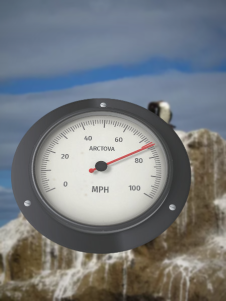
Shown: value=75 unit=mph
